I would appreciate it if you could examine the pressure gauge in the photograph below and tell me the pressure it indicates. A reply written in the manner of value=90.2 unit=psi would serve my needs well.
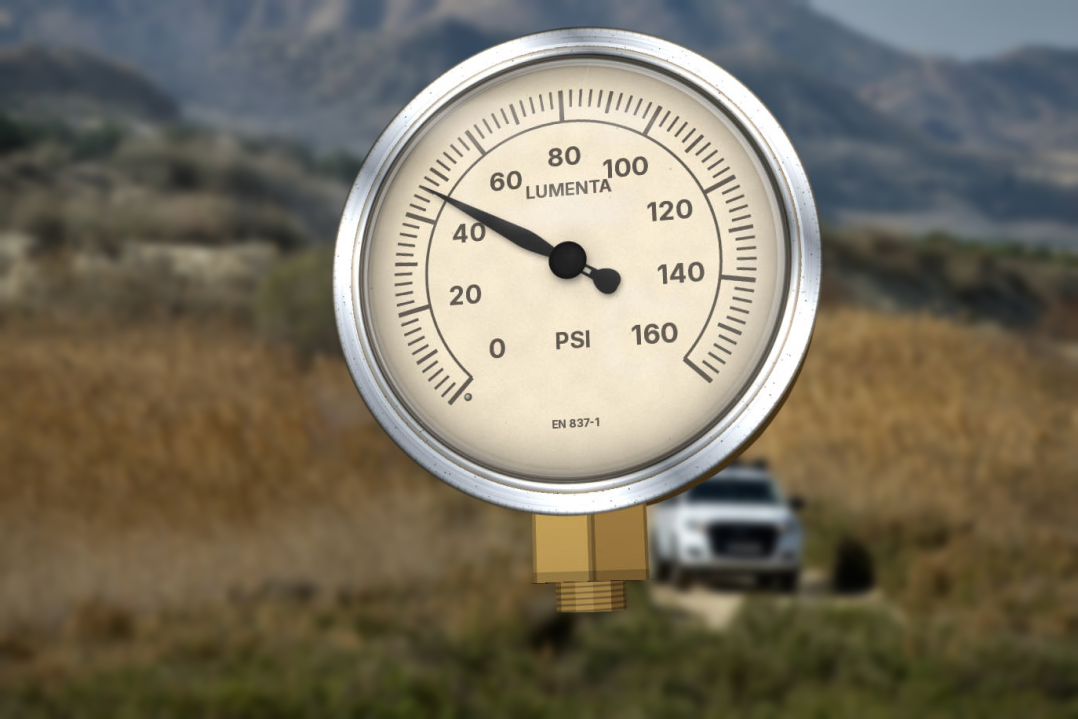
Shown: value=46 unit=psi
